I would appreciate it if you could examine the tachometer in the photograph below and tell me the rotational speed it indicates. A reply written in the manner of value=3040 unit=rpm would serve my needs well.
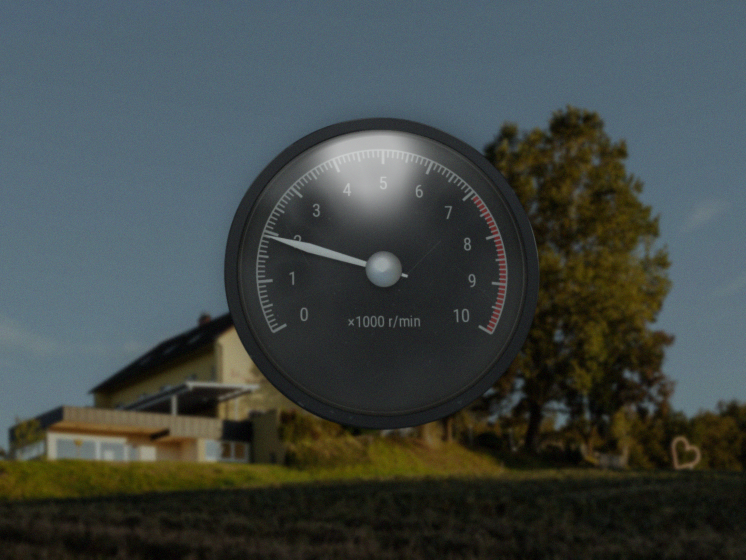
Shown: value=1900 unit=rpm
